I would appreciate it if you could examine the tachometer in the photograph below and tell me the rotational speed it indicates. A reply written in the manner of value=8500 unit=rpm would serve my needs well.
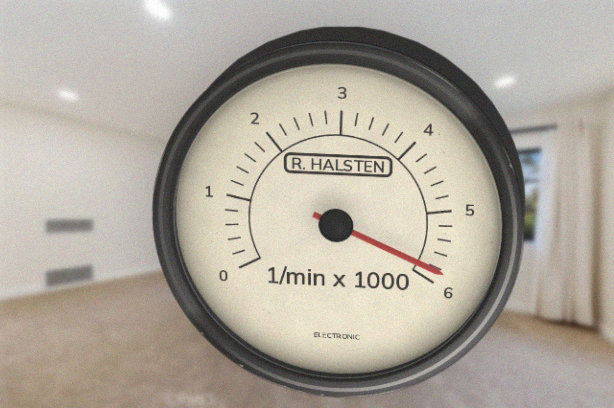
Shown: value=5800 unit=rpm
